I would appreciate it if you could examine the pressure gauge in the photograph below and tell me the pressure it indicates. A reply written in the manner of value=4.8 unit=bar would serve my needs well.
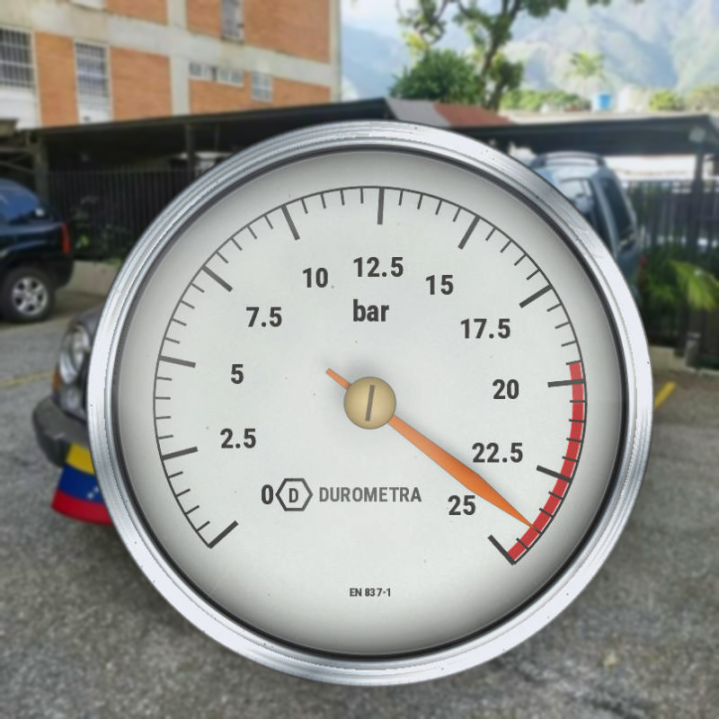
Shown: value=24 unit=bar
